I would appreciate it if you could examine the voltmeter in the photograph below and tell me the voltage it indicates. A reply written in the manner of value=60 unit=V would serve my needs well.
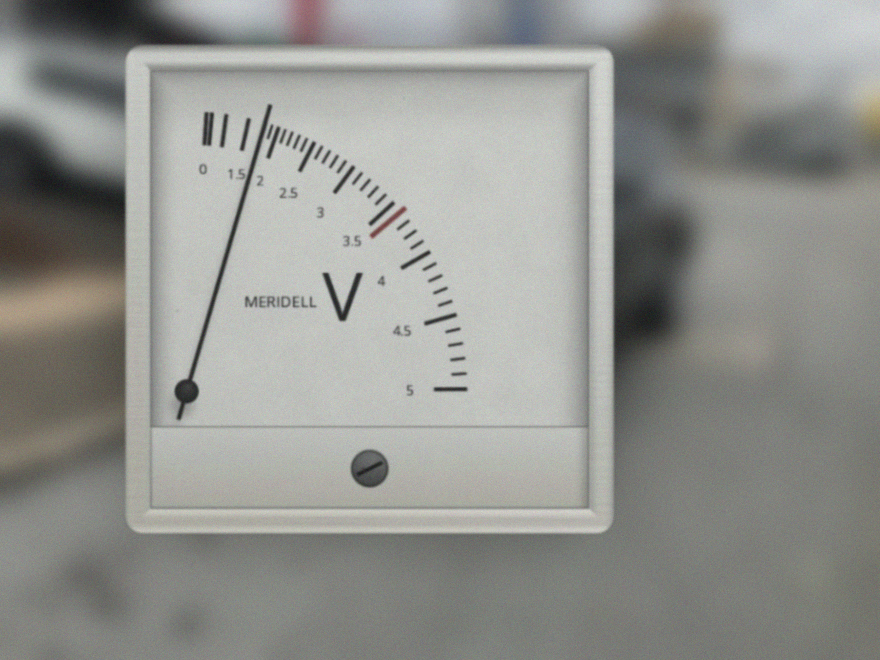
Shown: value=1.8 unit=V
